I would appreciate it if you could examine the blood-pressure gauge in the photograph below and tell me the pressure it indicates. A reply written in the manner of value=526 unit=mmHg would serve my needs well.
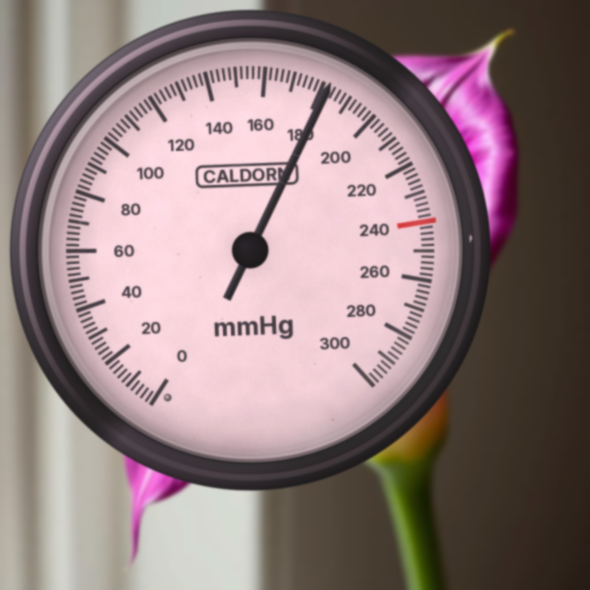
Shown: value=182 unit=mmHg
